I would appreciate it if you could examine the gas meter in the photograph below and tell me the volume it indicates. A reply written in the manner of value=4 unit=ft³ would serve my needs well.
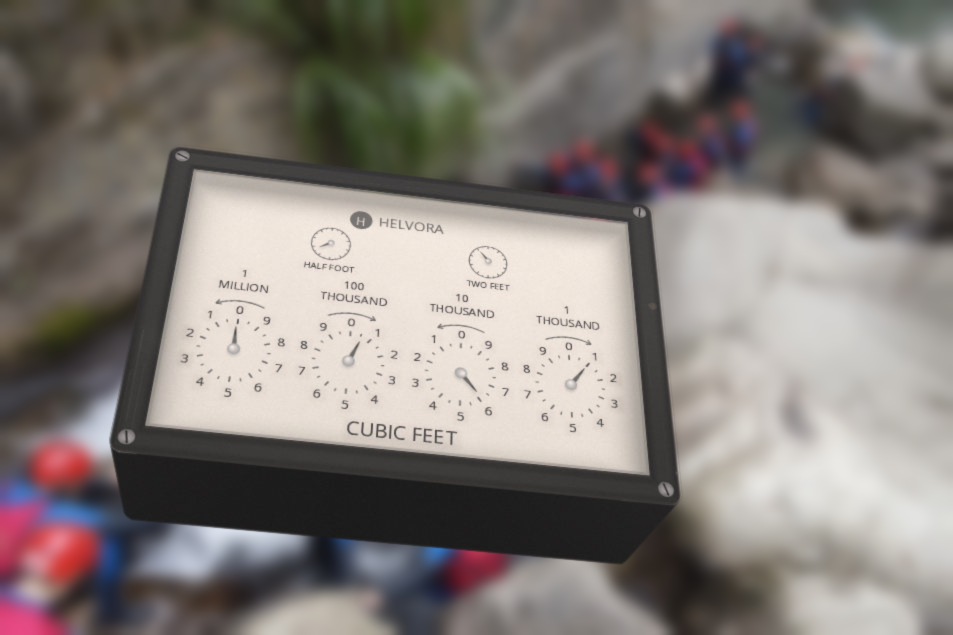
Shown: value=6100 unit=ft³
